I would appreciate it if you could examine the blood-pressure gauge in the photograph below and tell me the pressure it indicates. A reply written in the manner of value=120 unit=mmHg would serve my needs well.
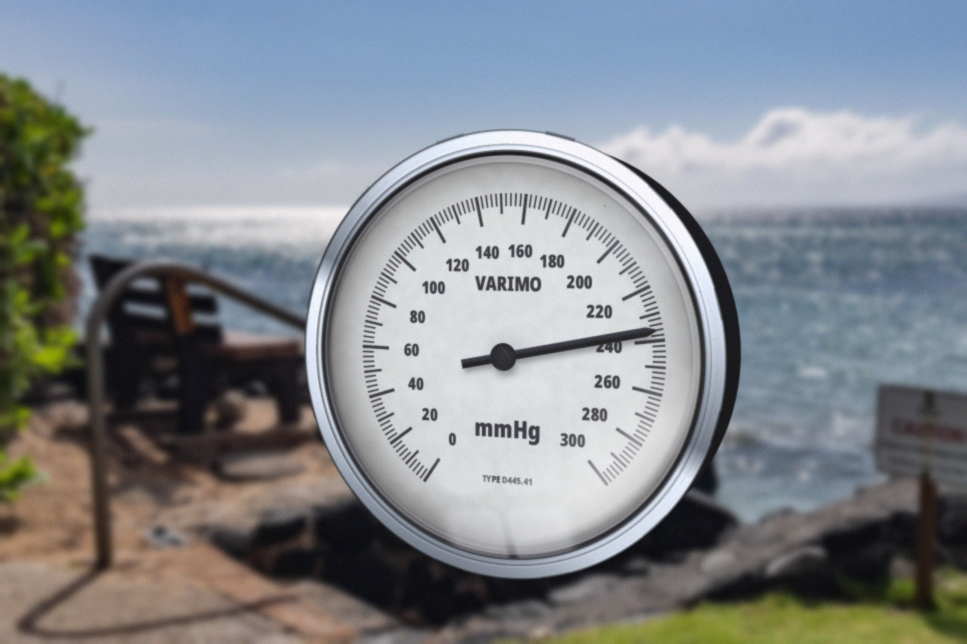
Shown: value=236 unit=mmHg
